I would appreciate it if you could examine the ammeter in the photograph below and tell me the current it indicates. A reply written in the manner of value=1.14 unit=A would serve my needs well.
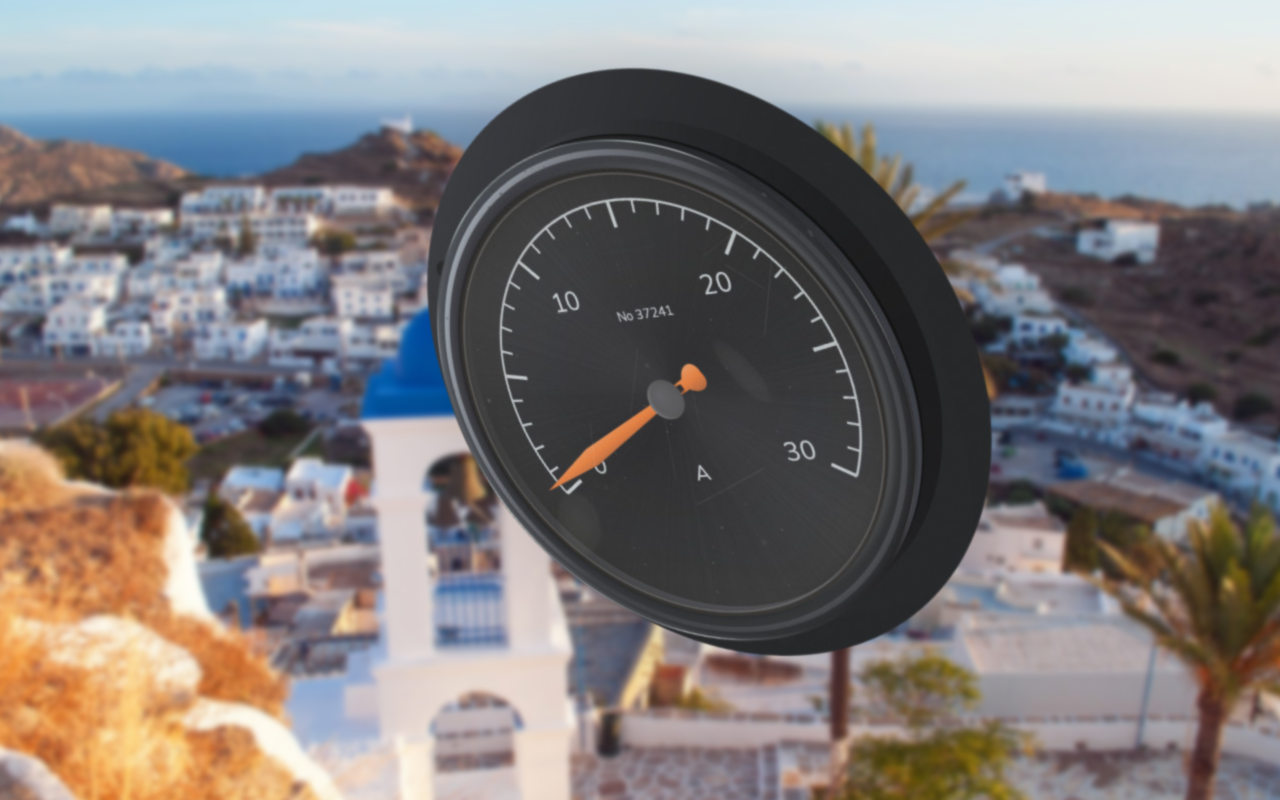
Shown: value=0.5 unit=A
